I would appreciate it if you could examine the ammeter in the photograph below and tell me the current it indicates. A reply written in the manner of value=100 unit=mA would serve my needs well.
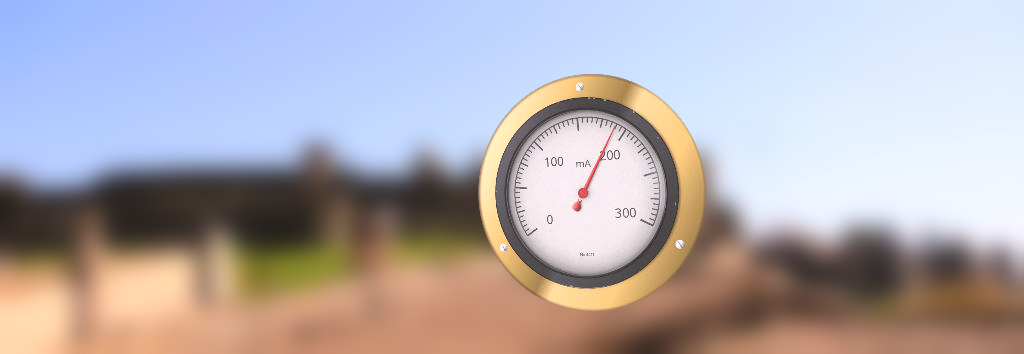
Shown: value=190 unit=mA
